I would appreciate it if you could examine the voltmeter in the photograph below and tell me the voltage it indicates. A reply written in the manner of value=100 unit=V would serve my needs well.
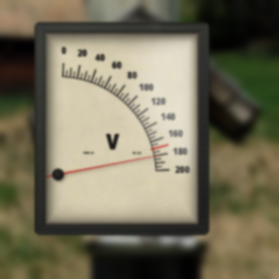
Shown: value=180 unit=V
